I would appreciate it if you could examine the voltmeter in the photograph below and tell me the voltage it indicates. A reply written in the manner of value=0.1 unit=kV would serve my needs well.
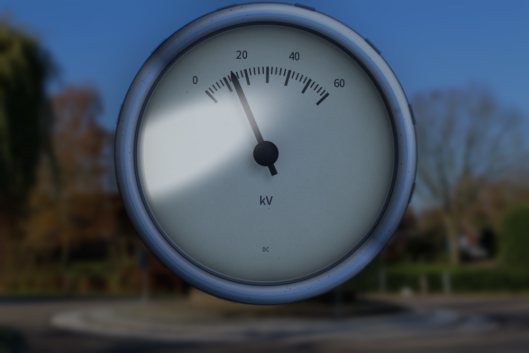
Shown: value=14 unit=kV
